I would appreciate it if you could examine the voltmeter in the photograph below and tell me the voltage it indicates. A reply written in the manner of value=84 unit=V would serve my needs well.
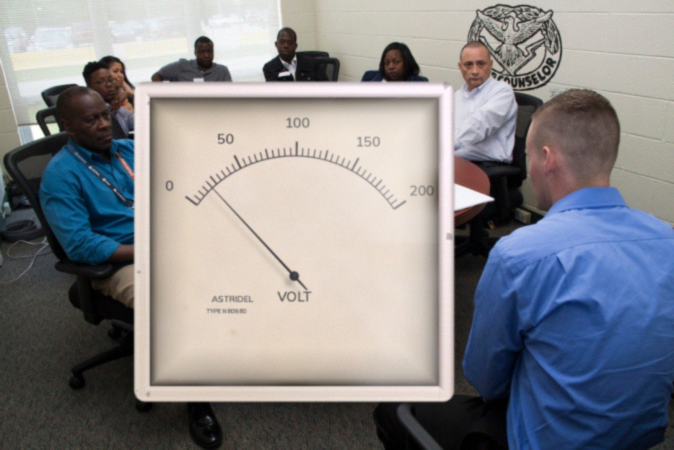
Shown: value=20 unit=V
